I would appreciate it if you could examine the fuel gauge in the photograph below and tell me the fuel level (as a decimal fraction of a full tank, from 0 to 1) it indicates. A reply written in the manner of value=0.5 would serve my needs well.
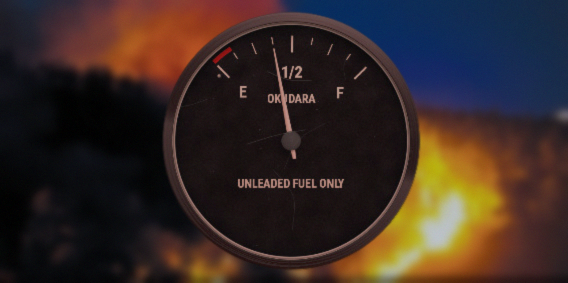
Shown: value=0.375
